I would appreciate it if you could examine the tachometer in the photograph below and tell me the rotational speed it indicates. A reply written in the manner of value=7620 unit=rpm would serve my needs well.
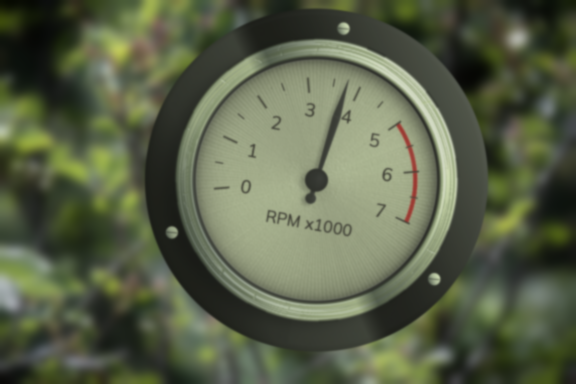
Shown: value=3750 unit=rpm
